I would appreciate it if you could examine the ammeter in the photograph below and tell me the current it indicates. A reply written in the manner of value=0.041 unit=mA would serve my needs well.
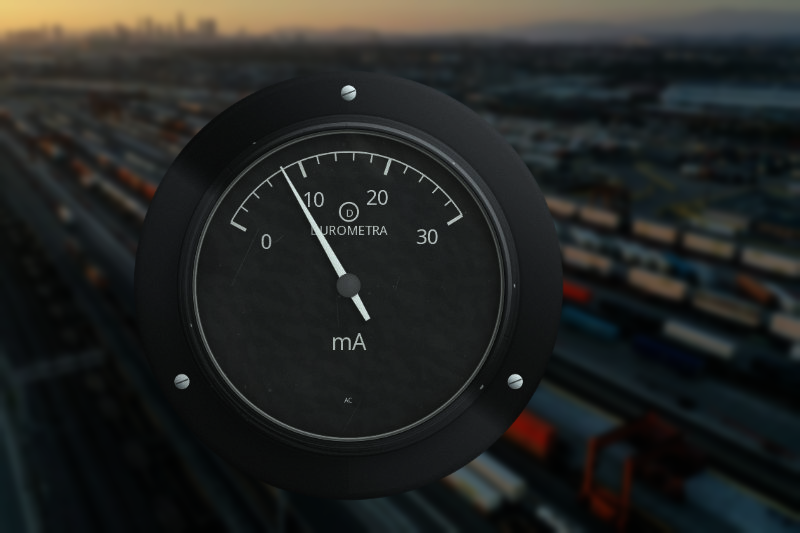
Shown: value=8 unit=mA
